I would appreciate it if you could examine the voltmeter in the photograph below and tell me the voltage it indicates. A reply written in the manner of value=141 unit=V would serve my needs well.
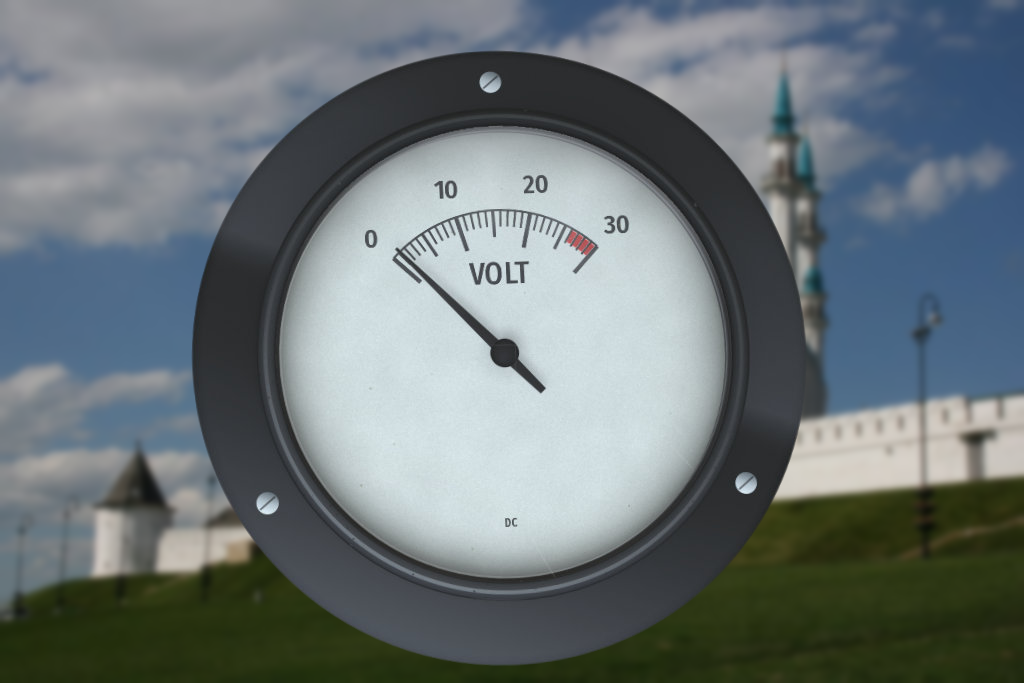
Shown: value=1 unit=V
